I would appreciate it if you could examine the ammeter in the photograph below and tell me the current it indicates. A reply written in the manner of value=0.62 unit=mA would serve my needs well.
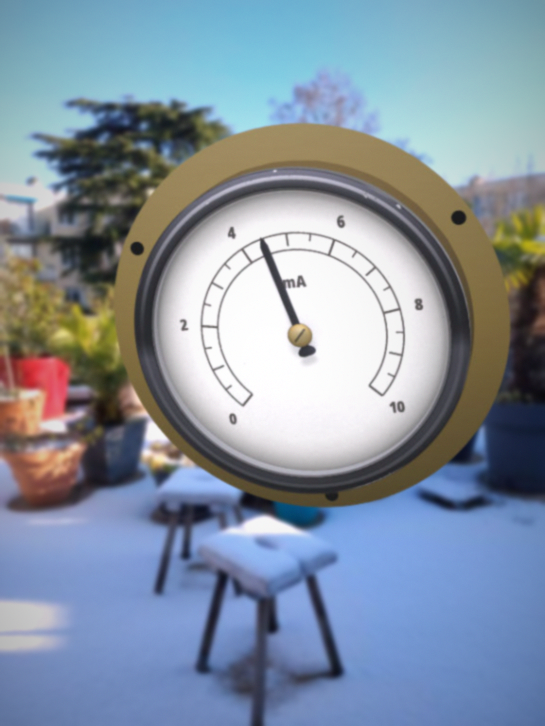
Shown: value=4.5 unit=mA
